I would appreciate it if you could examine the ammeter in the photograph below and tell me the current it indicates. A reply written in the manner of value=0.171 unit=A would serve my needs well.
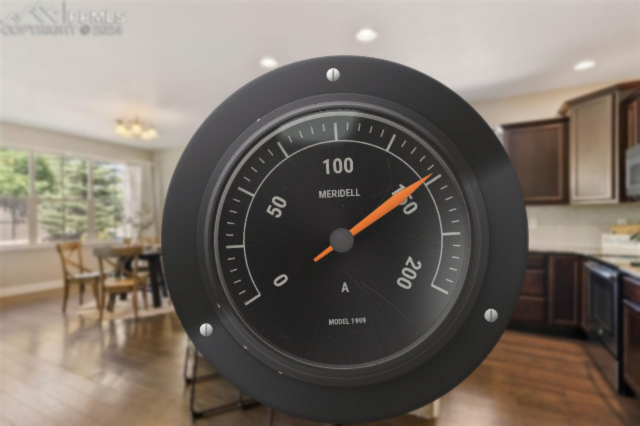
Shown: value=147.5 unit=A
